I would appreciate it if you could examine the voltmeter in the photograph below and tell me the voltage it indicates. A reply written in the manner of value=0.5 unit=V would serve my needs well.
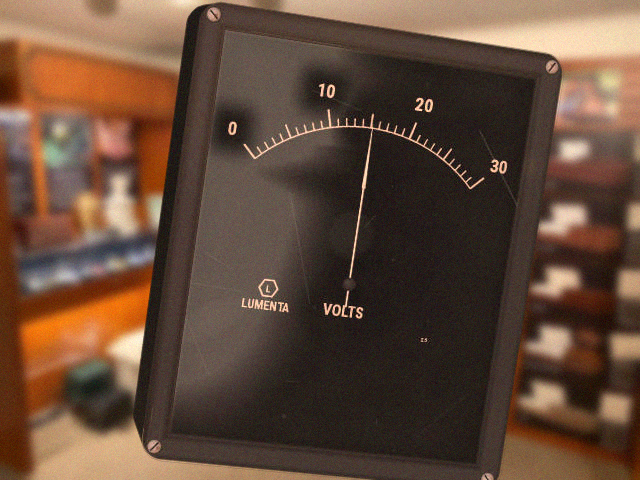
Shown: value=15 unit=V
